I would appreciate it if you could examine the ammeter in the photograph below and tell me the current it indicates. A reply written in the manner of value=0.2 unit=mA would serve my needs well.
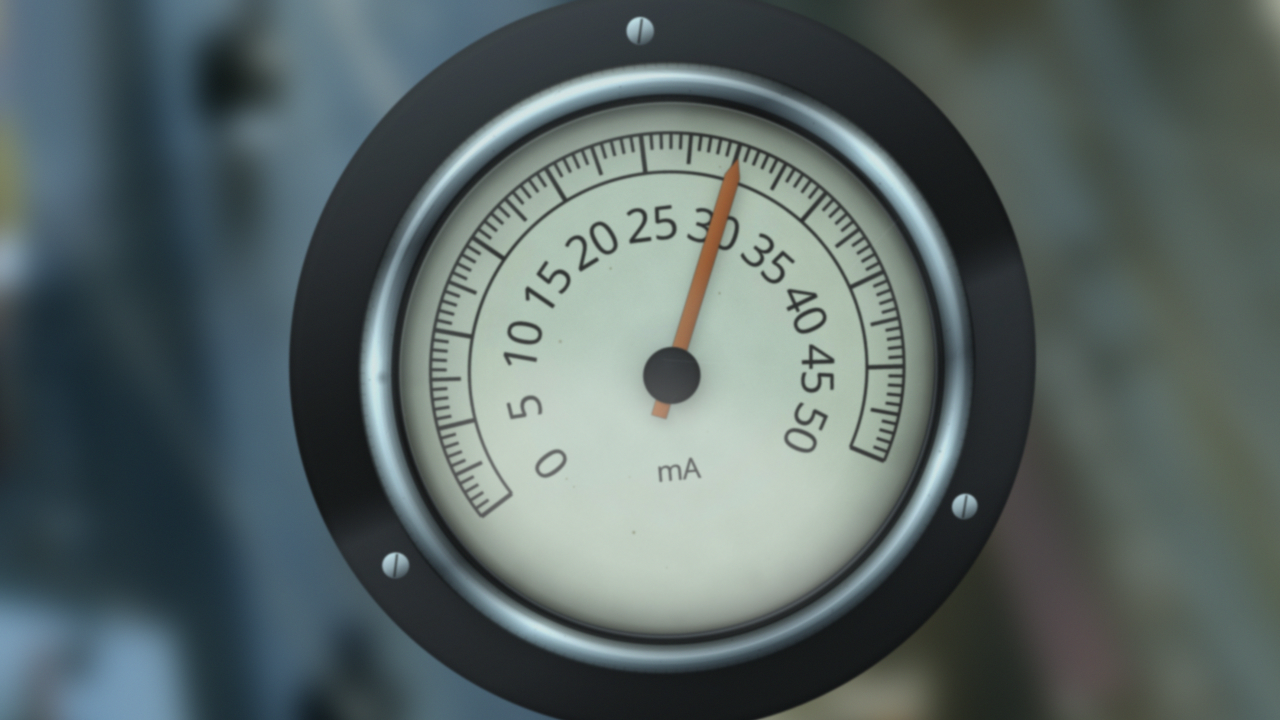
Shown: value=30 unit=mA
